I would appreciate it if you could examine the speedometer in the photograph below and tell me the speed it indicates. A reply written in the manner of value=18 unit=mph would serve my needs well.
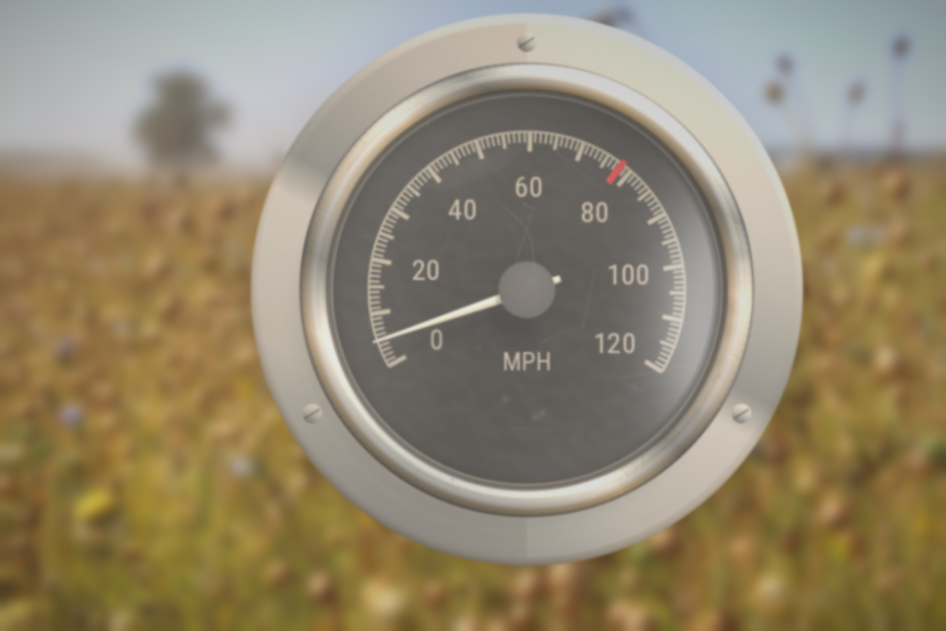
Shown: value=5 unit=mph
